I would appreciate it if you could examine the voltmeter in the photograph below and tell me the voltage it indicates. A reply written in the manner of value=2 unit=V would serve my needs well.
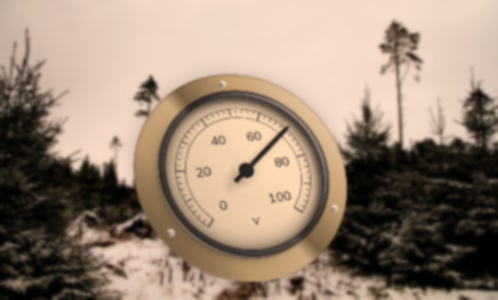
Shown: value=70 unit=V
